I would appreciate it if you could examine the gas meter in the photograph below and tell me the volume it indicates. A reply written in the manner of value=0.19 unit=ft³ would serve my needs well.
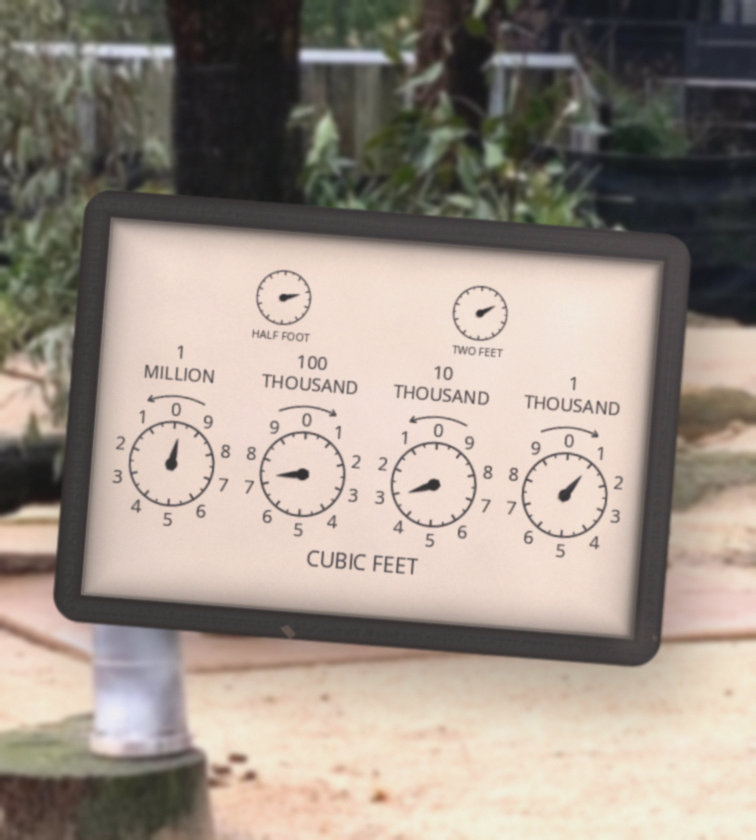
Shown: value=973100 unit=ft³
